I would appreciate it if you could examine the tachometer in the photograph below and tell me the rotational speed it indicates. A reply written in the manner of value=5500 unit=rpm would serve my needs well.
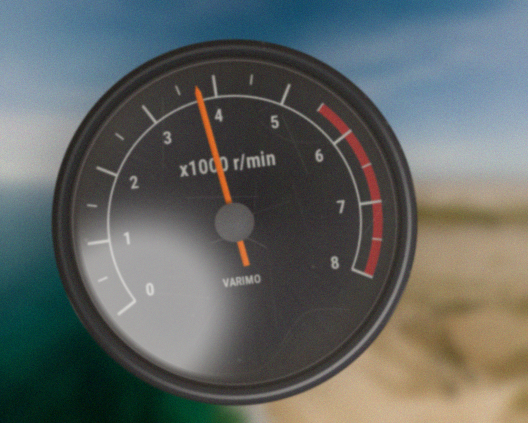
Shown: value=3750 unit=rpm
